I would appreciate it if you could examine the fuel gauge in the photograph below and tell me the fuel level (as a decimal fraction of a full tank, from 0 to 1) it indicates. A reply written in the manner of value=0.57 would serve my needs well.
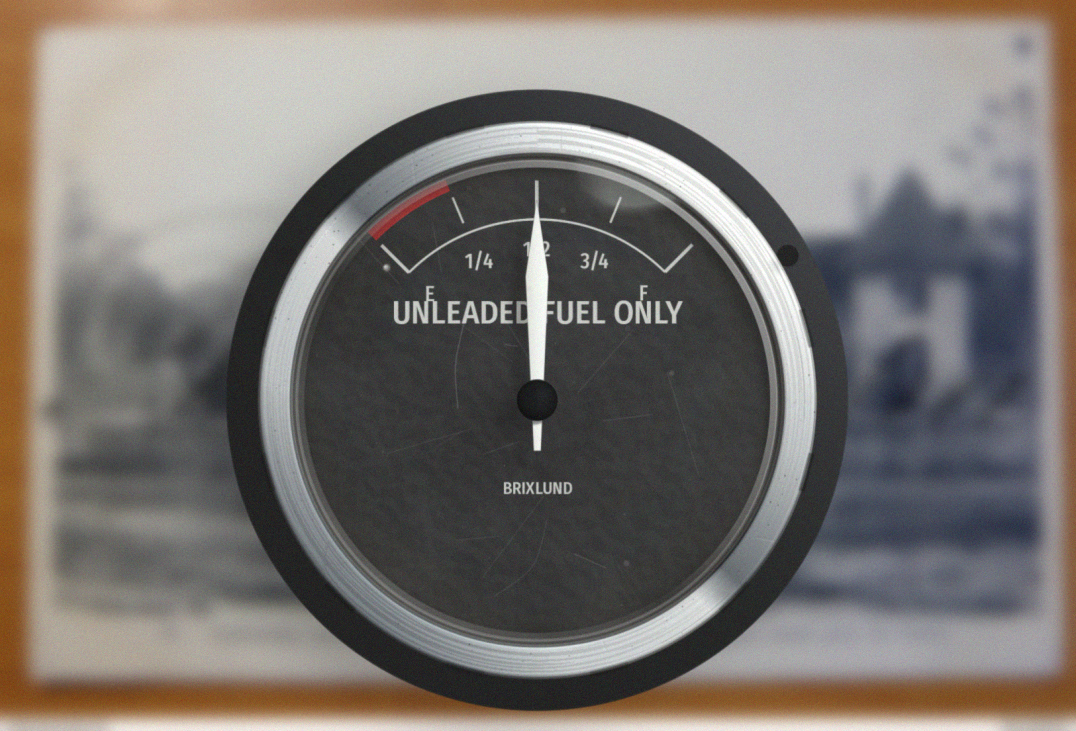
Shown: value=0.5
